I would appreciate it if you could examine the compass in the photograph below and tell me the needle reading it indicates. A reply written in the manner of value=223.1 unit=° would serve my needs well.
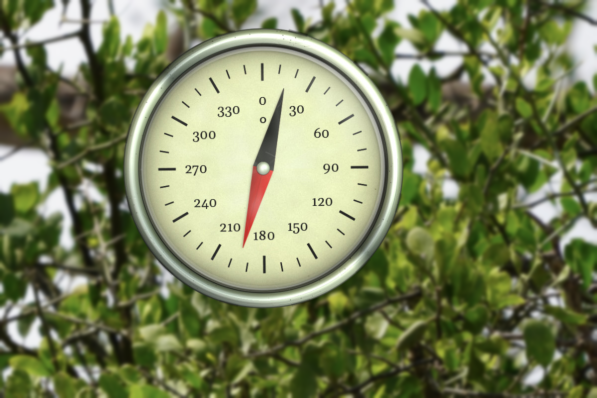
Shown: value=195 unit=°
